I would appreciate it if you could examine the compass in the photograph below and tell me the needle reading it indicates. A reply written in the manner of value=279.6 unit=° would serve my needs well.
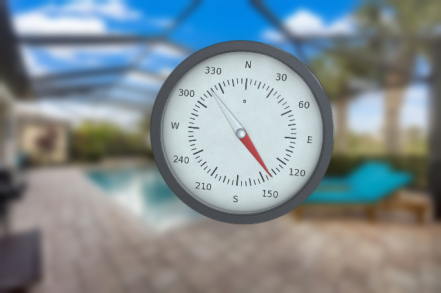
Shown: value=140 unit=°
